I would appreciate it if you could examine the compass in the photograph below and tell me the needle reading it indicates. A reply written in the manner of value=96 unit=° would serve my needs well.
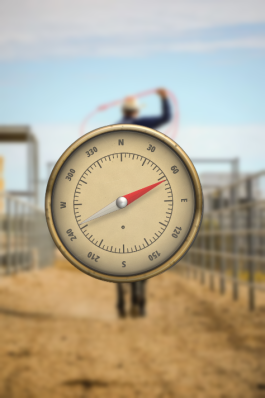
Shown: value=65 unit=°
